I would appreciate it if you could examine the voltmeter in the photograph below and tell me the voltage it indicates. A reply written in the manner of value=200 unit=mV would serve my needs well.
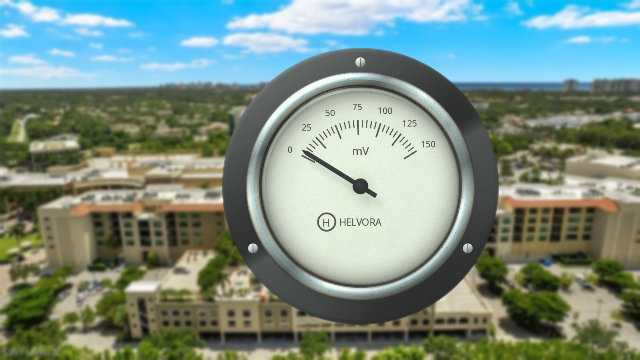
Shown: value=5 unit=mV
